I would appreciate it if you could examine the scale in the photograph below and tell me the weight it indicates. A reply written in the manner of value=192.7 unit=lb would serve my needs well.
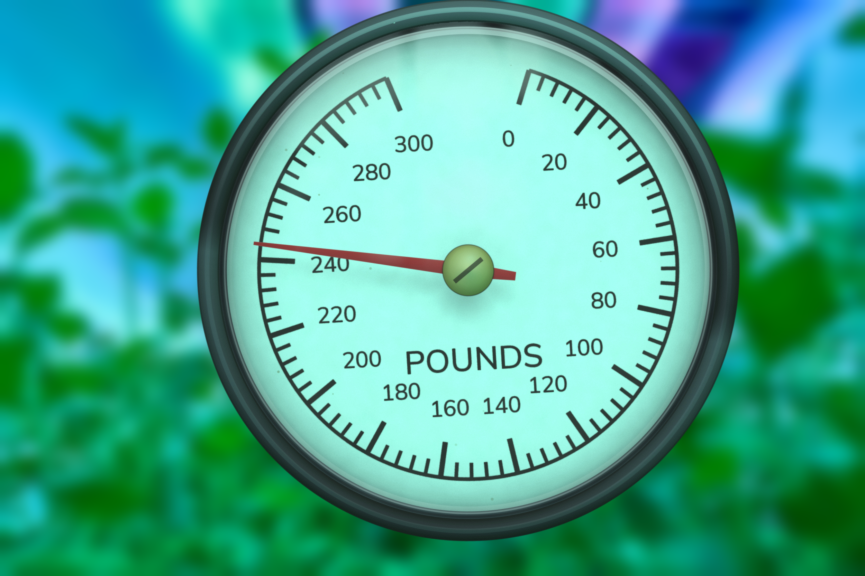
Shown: value=244 unit=lb
